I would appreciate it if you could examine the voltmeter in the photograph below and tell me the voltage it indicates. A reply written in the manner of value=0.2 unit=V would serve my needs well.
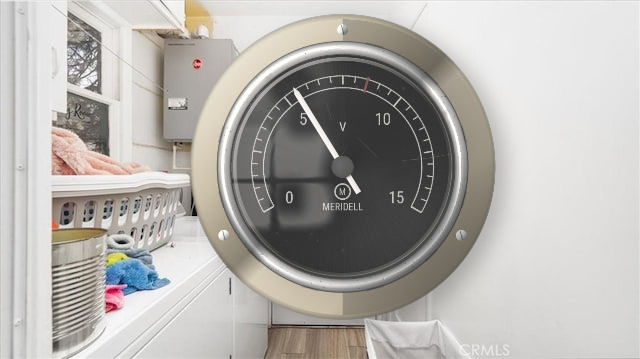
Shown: value=5.5 unit=V
